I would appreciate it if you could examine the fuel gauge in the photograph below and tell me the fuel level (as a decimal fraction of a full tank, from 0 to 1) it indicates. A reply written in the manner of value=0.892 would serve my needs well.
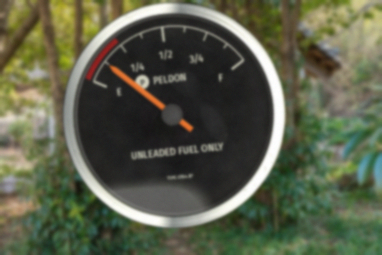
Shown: value=0.125
